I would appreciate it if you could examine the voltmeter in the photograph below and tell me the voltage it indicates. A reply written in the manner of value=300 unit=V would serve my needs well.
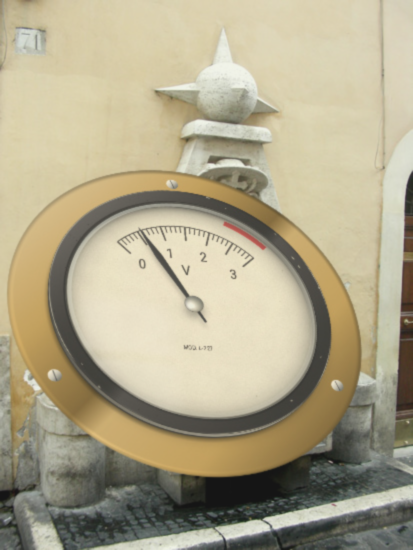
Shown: value=0.5 unit=V
